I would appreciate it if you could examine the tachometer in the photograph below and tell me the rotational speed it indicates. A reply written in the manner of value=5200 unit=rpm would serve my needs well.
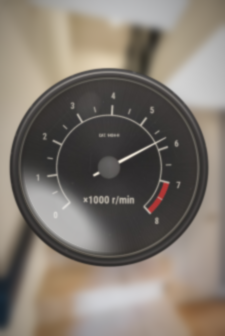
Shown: value=5750 unit=rpm
